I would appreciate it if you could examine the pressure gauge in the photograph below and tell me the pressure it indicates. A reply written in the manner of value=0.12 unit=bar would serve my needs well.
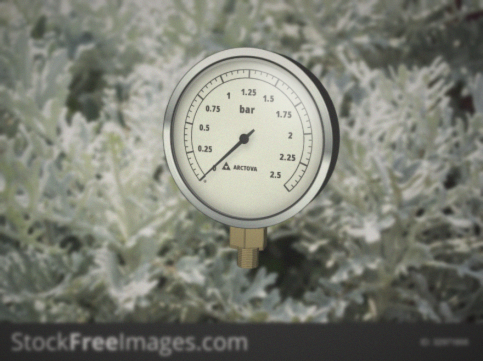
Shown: value=0 unit=bar
